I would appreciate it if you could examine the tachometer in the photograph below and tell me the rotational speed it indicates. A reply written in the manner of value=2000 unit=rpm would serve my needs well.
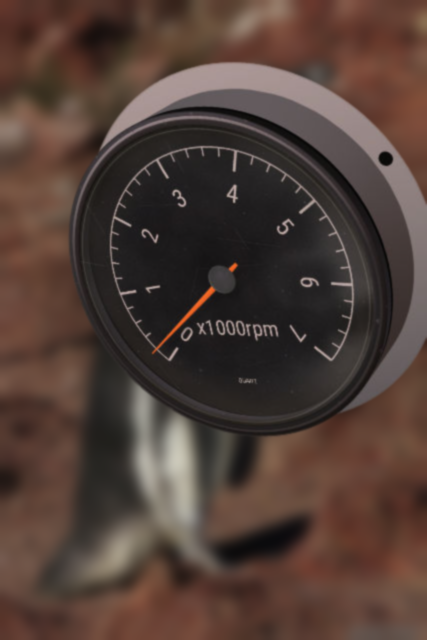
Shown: value=200 unit=rpm
